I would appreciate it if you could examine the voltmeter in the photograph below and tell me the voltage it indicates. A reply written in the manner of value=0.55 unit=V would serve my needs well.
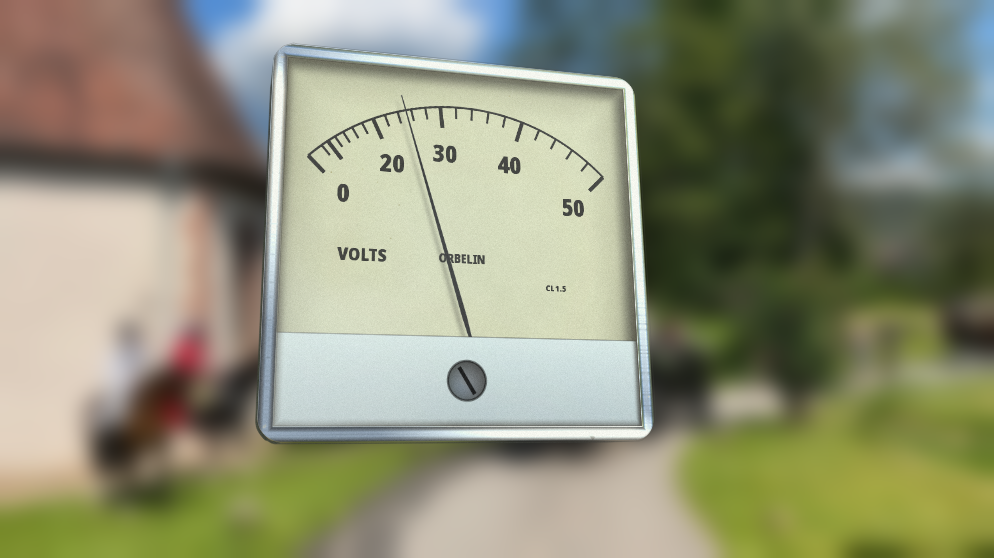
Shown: value=25 unit=V
